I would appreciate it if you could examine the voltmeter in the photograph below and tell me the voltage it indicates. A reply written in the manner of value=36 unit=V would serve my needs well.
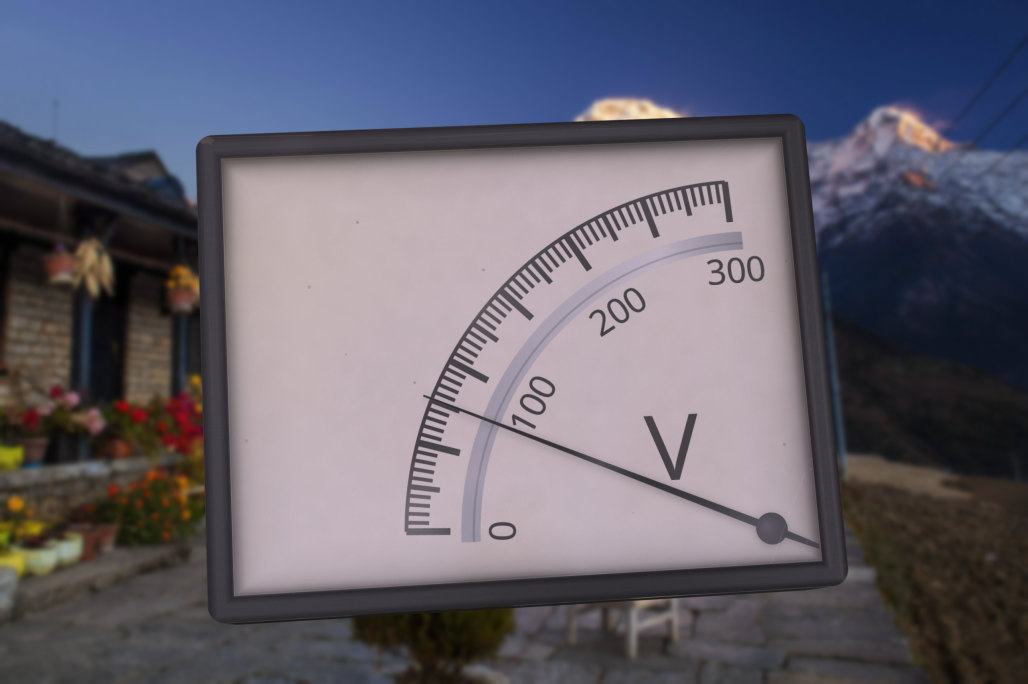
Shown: value=75 unit=V
